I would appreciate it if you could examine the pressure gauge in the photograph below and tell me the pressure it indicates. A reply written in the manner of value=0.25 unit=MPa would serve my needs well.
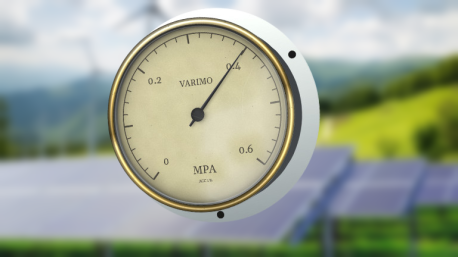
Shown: value=0.4 unit=MPa
